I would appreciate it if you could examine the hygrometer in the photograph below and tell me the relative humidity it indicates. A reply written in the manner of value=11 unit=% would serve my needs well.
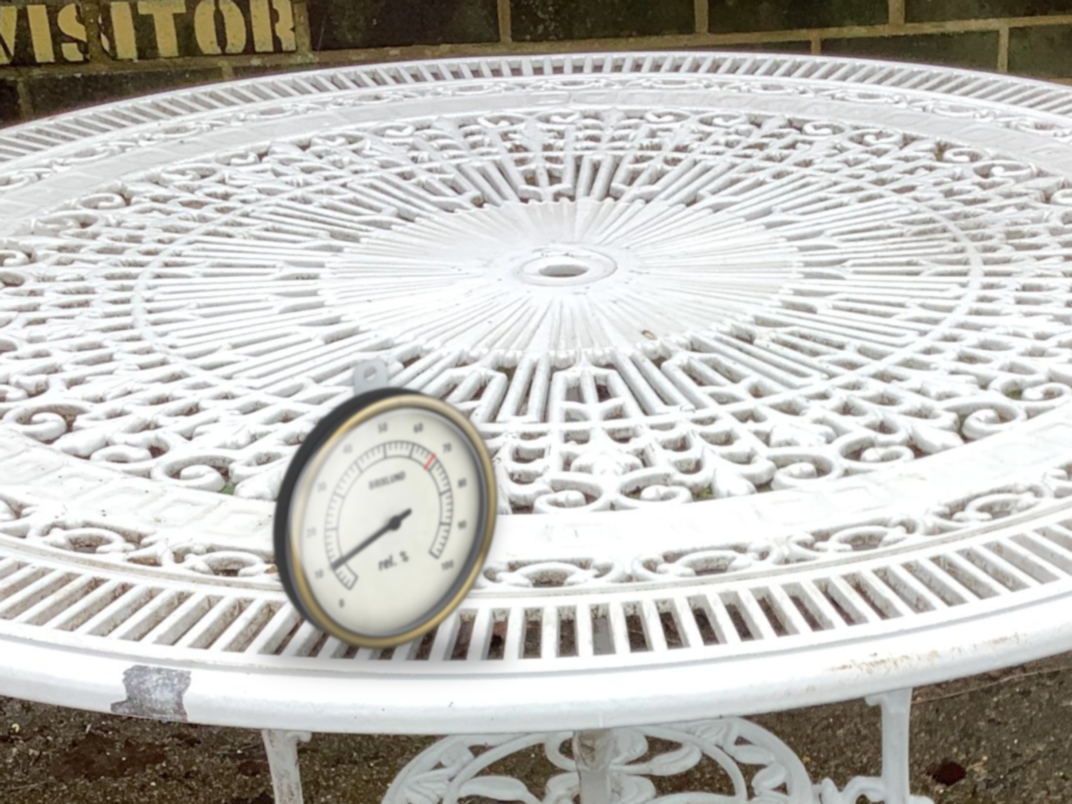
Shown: value=10 unit=%
